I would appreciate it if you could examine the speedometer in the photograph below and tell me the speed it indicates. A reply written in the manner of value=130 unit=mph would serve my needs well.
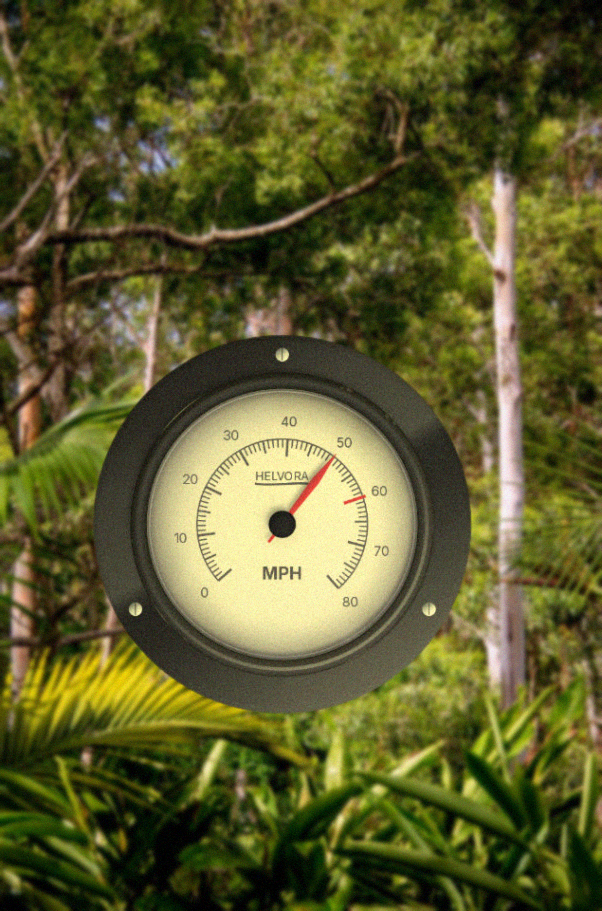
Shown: value=50 unit=mph
